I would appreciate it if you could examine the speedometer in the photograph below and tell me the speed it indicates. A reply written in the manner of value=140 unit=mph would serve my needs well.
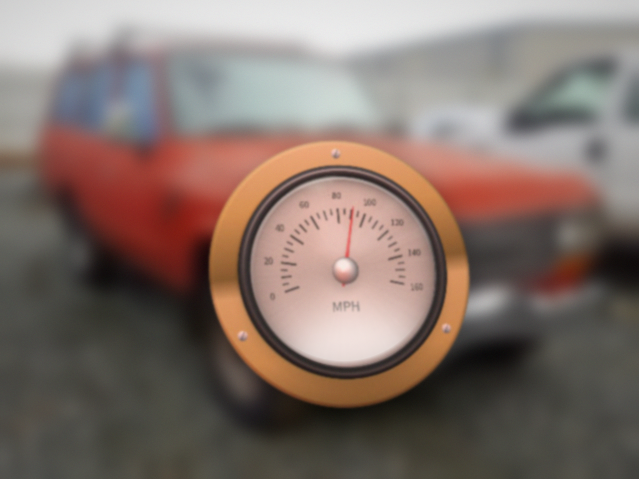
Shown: value=90 unit=mph
